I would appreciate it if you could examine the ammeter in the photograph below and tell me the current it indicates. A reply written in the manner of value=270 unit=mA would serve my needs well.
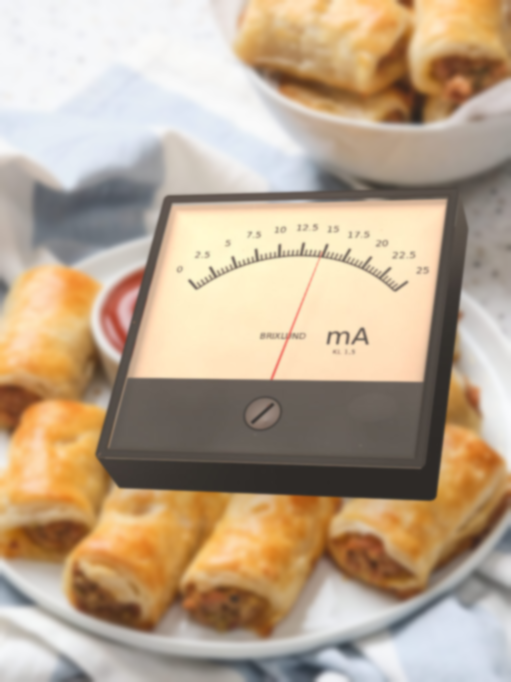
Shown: value=15 unit=mA
